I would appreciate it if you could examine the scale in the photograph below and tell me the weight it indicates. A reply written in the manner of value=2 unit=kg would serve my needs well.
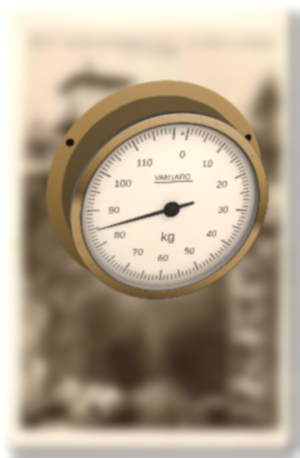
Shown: value=85 unit=kg
